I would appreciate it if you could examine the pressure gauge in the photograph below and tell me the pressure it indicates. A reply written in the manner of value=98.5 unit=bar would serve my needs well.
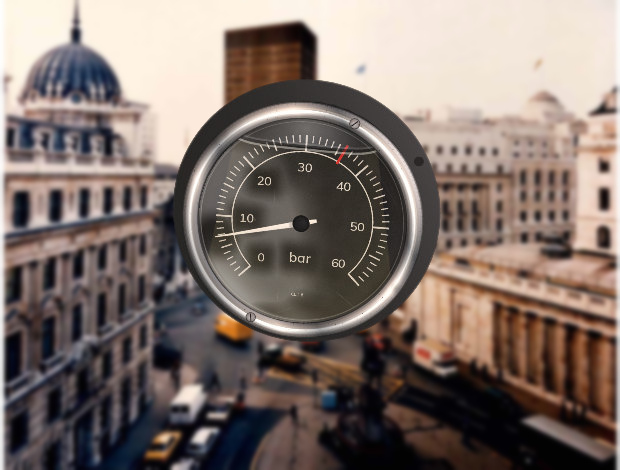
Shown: value=7 unit=bar
